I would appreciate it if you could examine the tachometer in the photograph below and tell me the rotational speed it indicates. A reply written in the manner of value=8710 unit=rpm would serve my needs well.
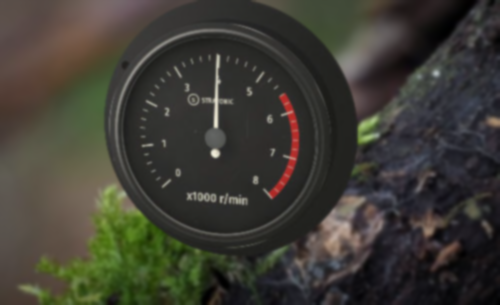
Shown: value=4000 unit=rpm
